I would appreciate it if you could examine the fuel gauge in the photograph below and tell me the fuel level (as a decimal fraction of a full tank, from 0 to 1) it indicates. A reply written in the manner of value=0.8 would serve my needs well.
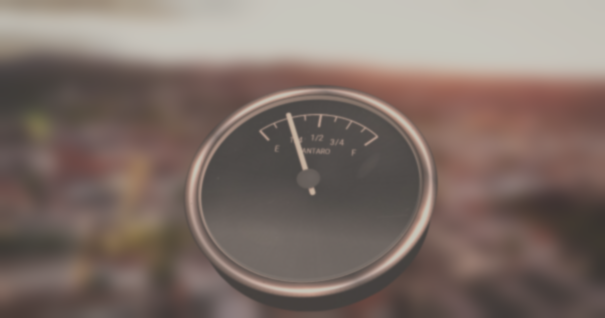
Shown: value=0.25
